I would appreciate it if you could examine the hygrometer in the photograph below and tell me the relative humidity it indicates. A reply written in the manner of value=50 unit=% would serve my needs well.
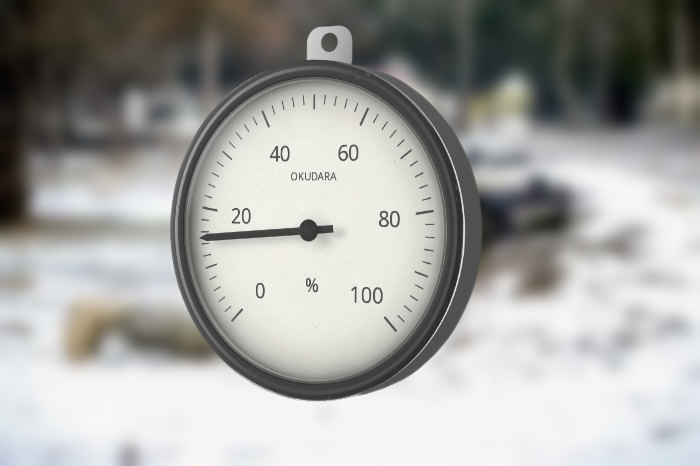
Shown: value=15 unit=%
